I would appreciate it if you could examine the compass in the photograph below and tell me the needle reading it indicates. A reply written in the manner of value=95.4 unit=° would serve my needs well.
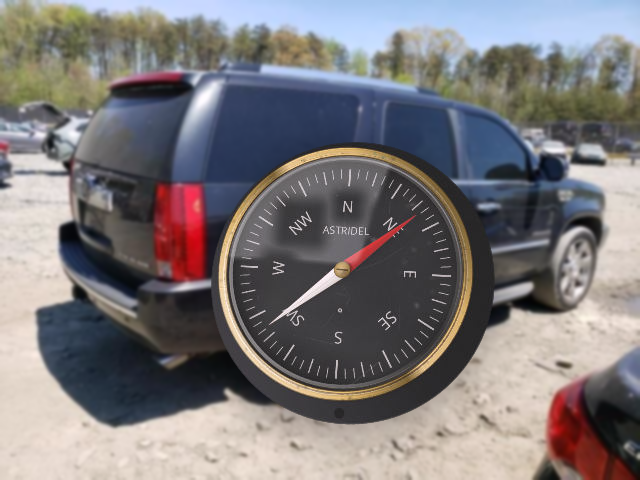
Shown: value=50 unit=°
